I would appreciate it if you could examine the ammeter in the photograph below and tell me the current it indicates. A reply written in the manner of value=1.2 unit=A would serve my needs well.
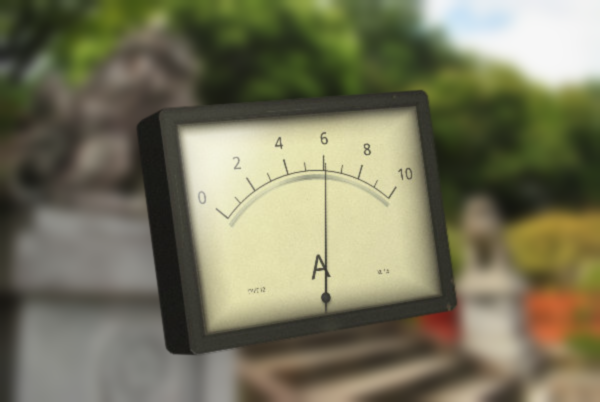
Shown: value=6 unit=A
